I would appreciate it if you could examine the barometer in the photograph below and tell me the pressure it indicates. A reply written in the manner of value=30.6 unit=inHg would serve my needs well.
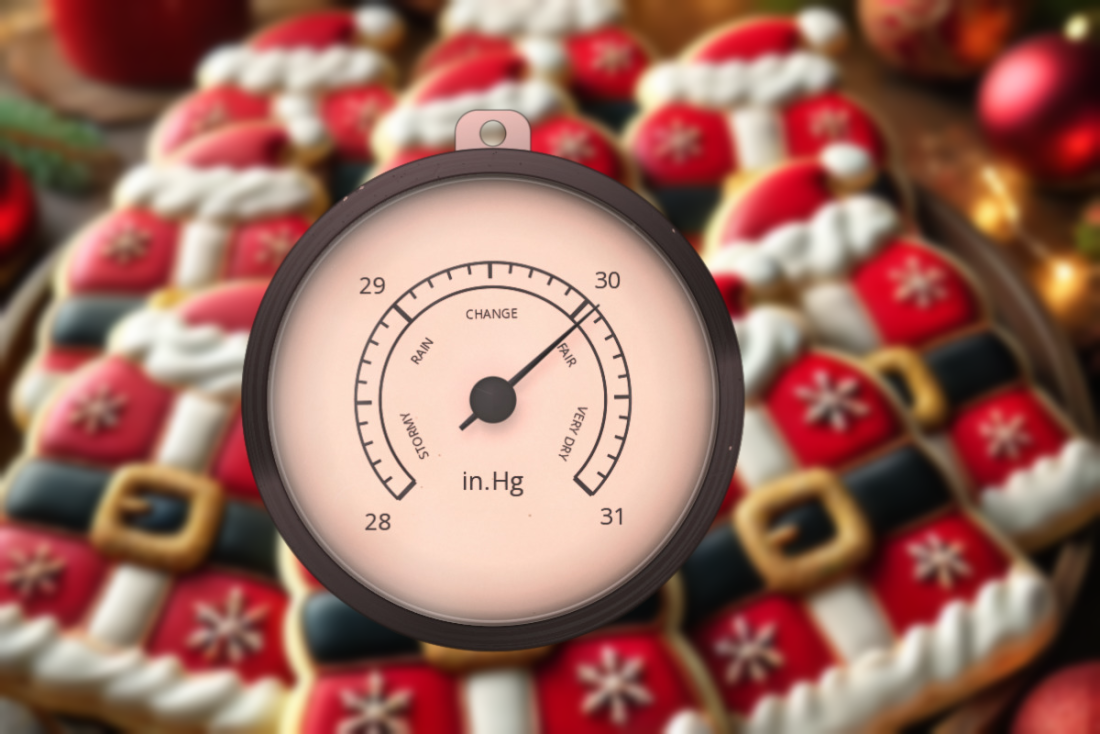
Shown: value=30.05 unit=inHg
